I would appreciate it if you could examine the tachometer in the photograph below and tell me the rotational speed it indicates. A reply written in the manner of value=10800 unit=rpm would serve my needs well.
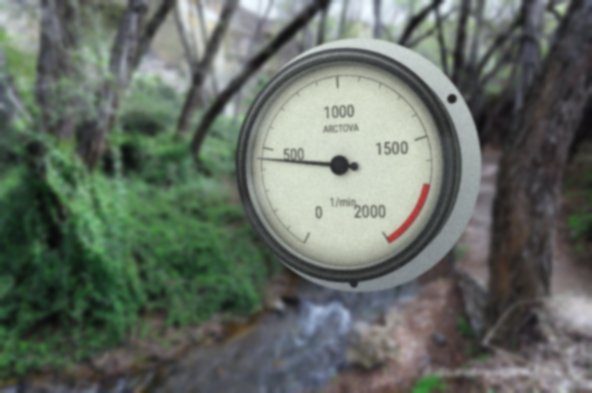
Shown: value=450 unit=rpm
